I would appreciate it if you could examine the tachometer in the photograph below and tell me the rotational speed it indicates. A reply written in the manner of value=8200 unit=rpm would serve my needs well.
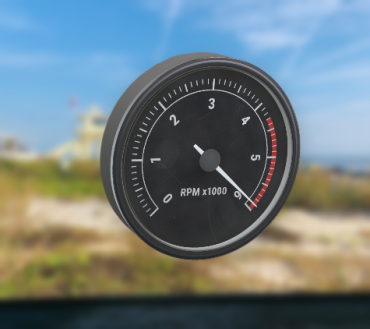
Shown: value=5900 unit=rpm
